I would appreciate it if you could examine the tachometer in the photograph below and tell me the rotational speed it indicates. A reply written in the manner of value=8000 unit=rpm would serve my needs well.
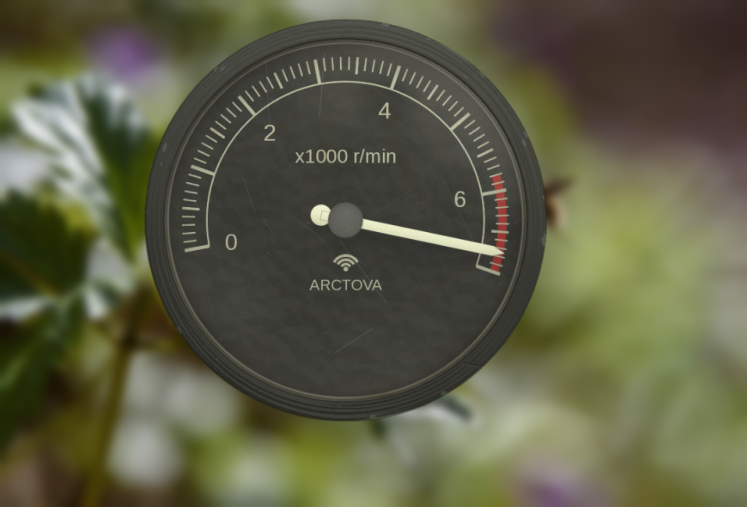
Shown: value=6750 unit=rpm
